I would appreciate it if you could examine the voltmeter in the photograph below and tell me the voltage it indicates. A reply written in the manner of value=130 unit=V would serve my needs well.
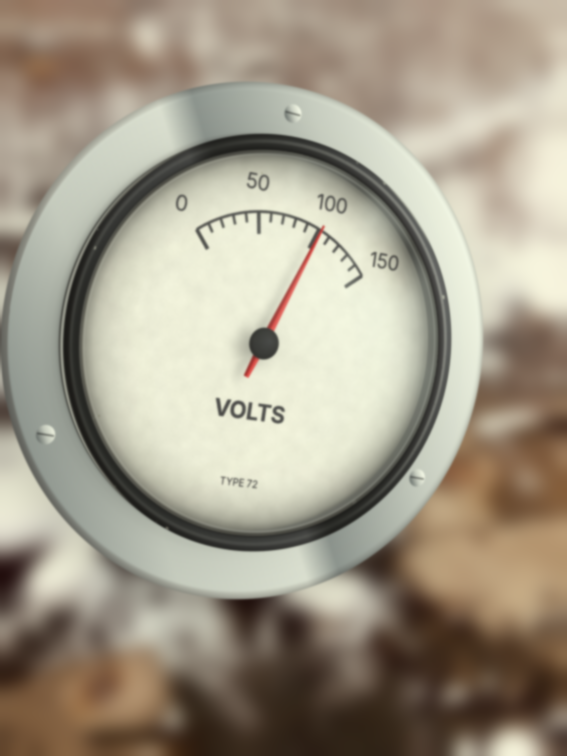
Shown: value=100 unit=V
